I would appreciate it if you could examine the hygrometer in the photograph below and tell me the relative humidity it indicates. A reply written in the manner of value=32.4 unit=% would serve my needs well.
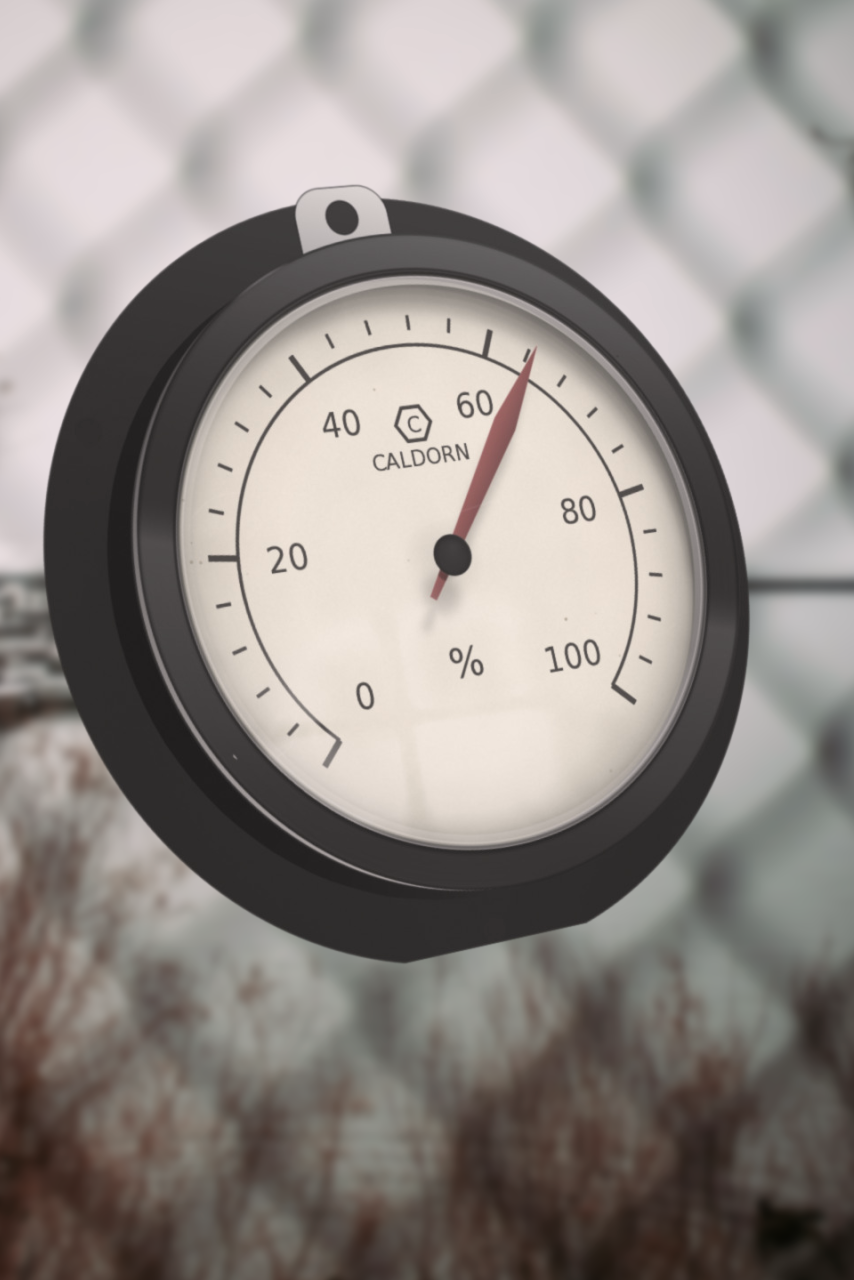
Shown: value=64 unit=%
